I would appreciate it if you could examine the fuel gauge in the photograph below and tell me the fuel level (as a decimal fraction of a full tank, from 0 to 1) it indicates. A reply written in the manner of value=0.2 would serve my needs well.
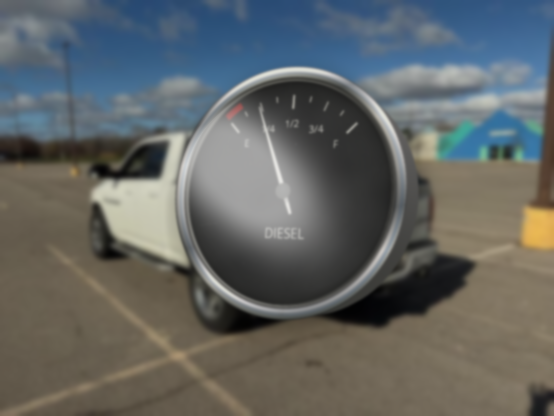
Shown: value=0.25
